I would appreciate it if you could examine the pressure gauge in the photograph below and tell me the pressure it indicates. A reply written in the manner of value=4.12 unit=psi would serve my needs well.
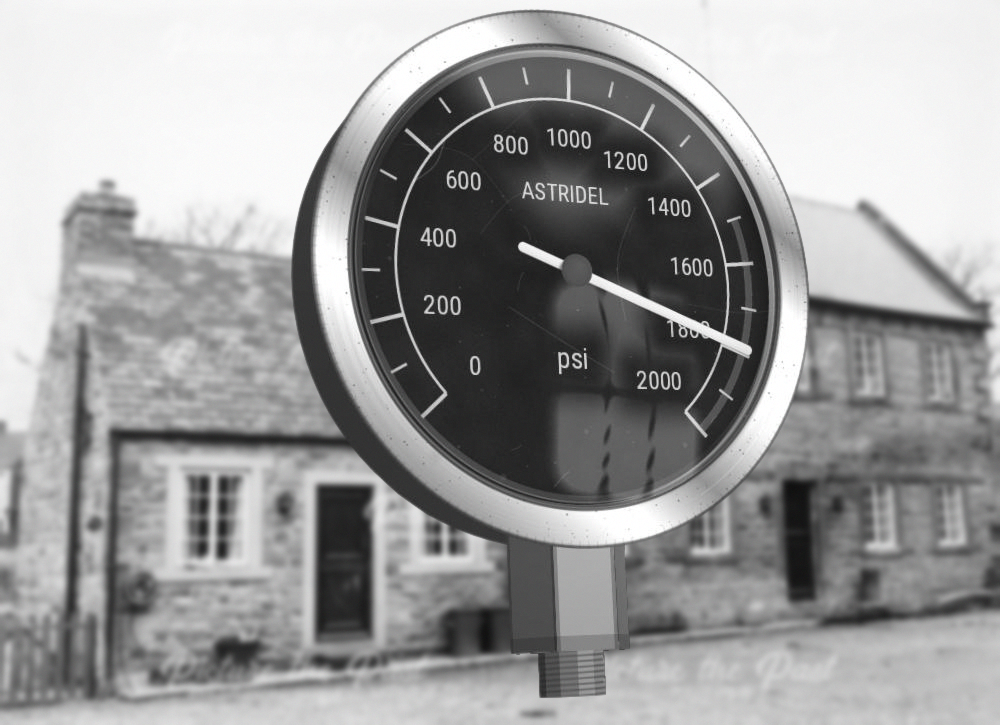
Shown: value=1800 unit=psi
